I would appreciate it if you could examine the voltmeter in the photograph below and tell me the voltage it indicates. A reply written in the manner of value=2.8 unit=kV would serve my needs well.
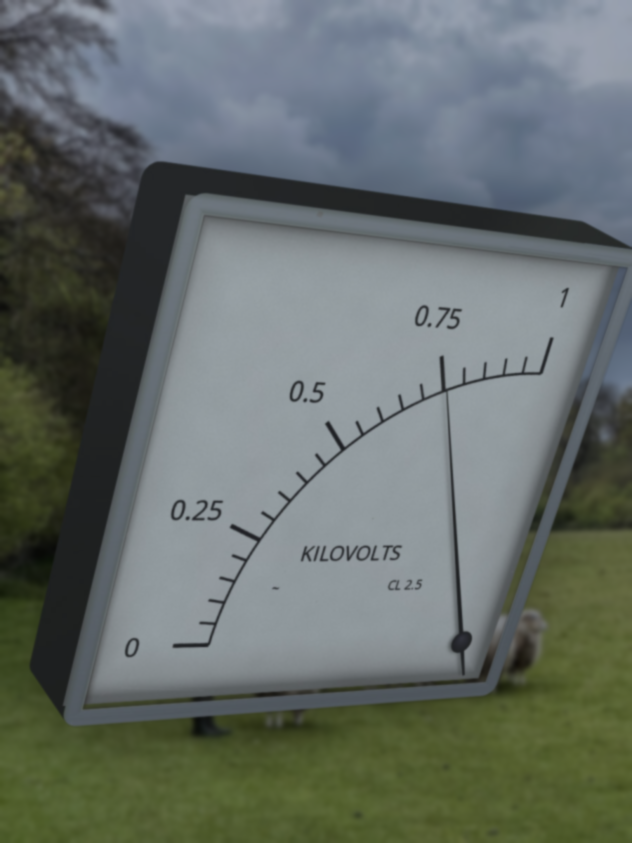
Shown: value=0.75 unit=kV
